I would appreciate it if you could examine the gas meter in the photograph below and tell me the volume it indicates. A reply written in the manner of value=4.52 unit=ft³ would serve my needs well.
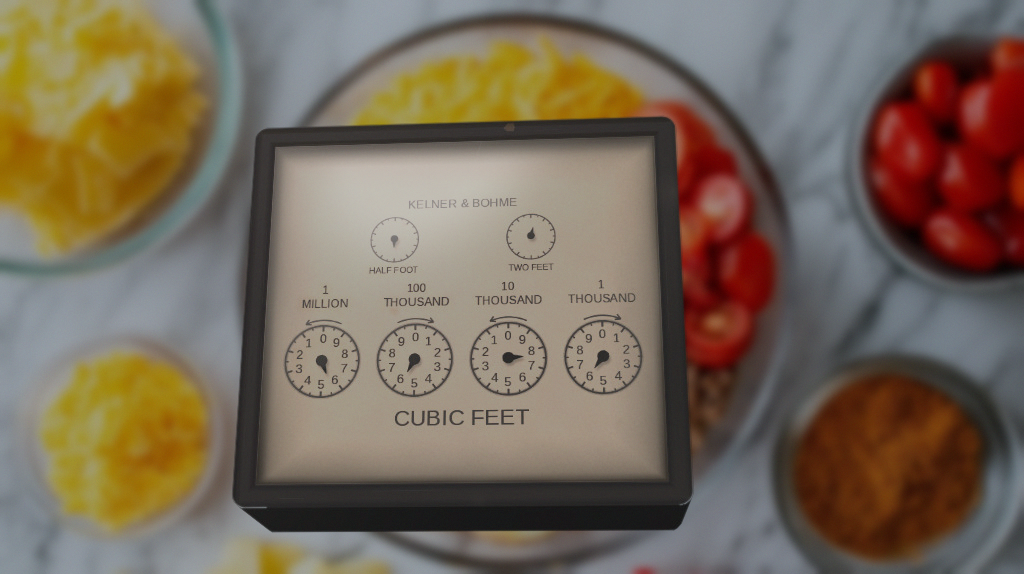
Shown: value=557600 unit=ft³
